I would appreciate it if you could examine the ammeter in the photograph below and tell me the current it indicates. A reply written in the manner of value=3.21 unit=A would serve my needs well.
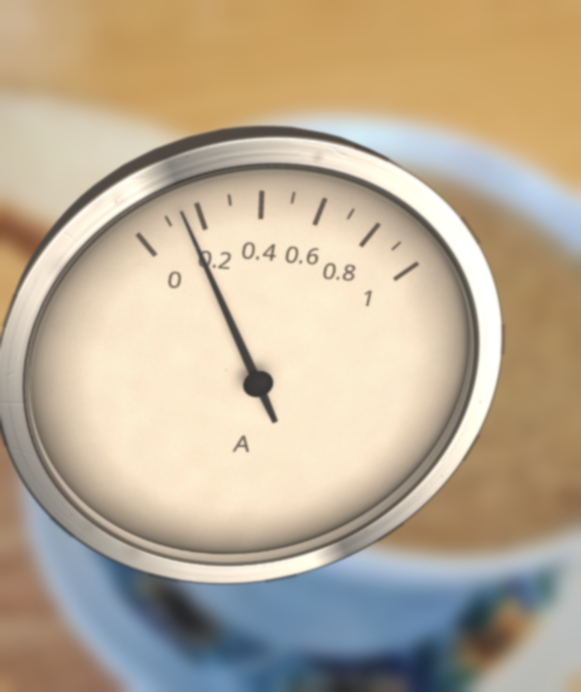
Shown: value=0.15 unit=A
